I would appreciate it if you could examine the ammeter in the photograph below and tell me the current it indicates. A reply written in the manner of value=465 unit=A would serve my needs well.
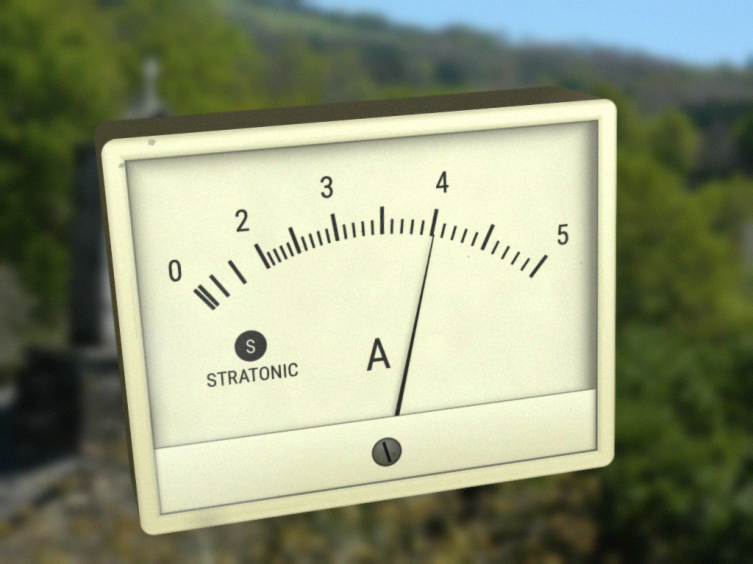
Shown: value=4 unit=A
